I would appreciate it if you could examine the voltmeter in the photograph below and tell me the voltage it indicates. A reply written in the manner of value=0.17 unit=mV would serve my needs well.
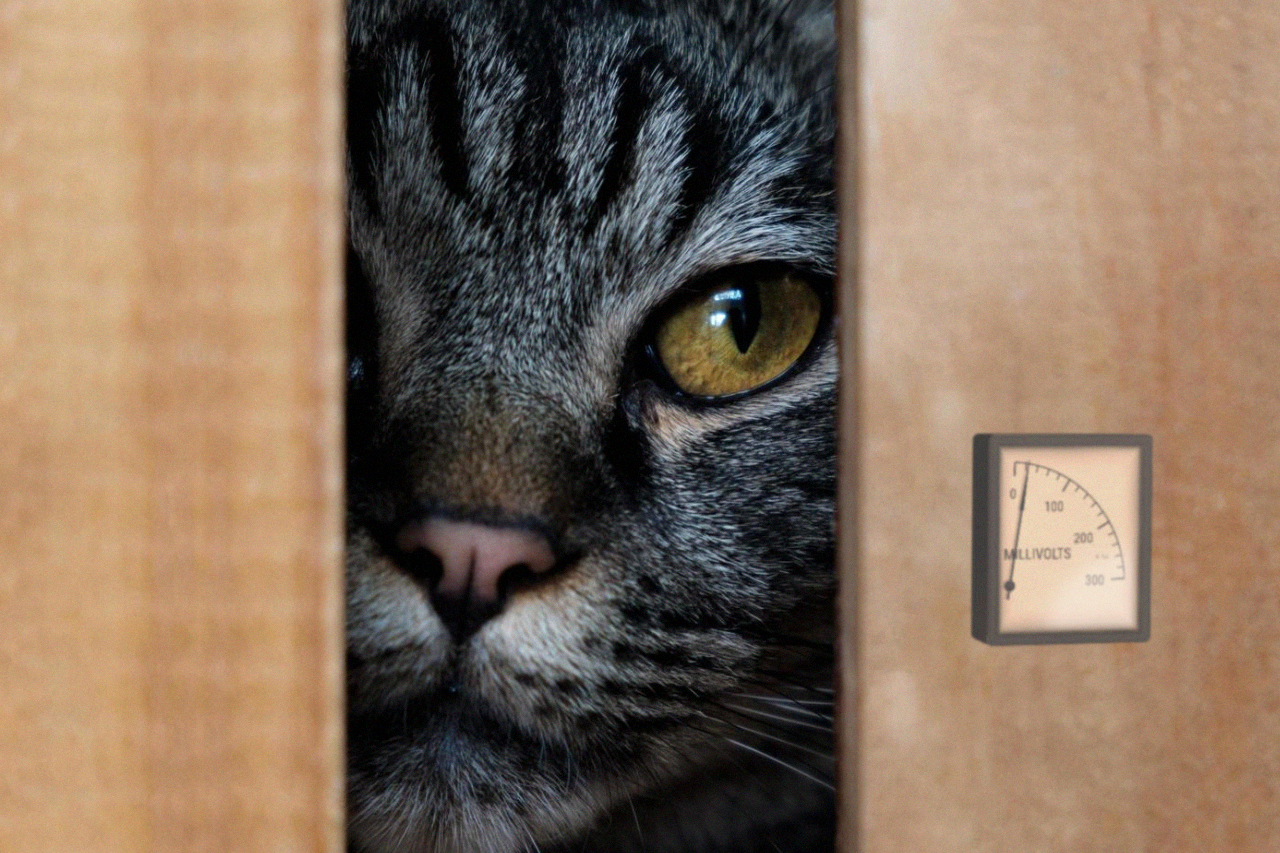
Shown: value=20 unit=mV
